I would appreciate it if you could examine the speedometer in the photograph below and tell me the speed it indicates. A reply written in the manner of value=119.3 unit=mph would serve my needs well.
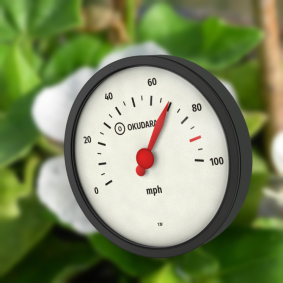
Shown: value=70 unit=mph
